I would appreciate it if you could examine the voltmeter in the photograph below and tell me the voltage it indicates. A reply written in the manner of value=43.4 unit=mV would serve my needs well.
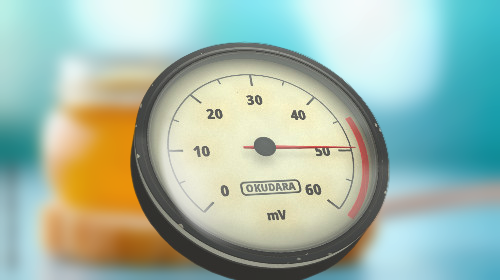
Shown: value=50 unit=mV
